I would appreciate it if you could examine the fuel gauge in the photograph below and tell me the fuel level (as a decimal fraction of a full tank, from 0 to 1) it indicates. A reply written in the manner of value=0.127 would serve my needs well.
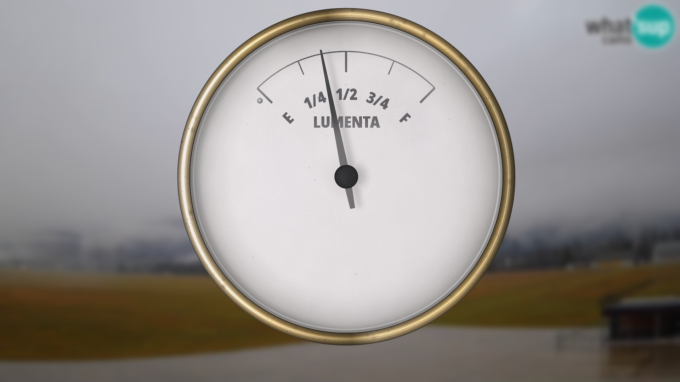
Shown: value=0.375
